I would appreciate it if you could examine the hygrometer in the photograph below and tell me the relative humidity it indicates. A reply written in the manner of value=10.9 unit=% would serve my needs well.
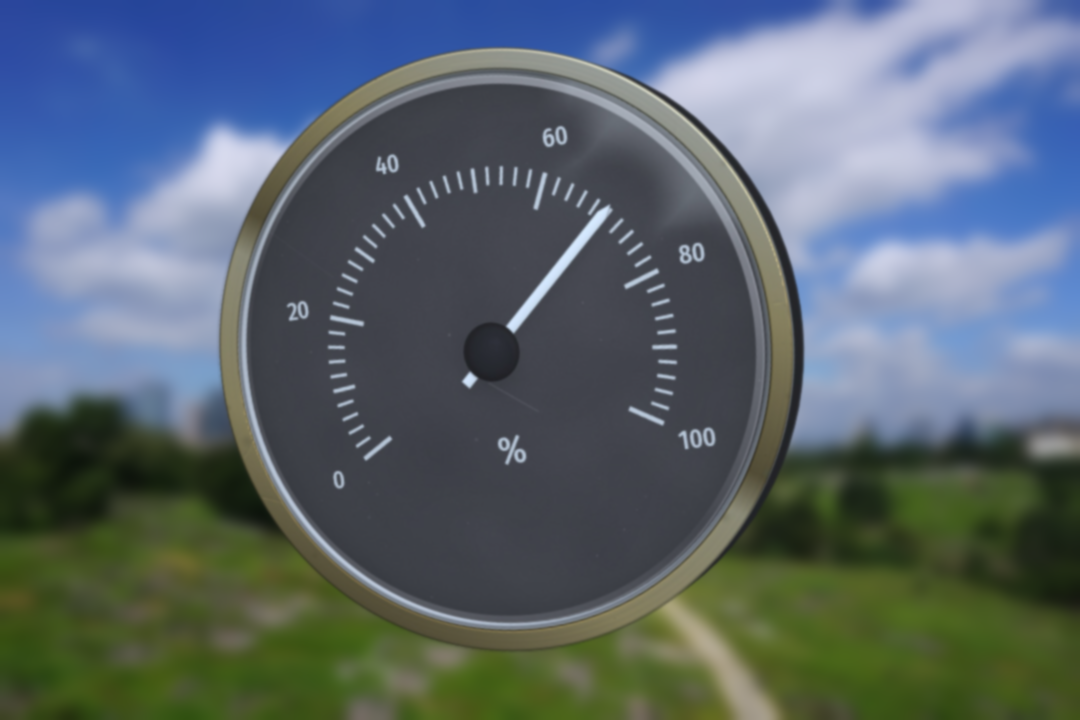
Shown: value=70 unit=%
